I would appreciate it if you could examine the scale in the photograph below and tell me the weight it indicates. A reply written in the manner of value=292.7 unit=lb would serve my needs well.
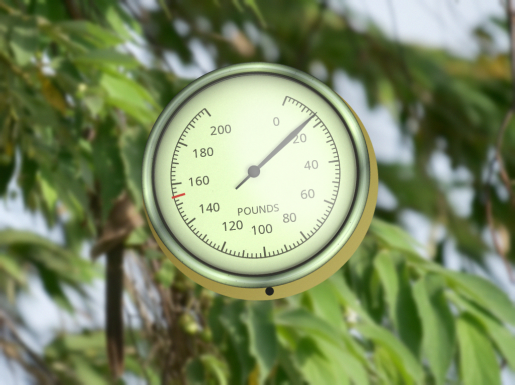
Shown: value=16 unit=lb
